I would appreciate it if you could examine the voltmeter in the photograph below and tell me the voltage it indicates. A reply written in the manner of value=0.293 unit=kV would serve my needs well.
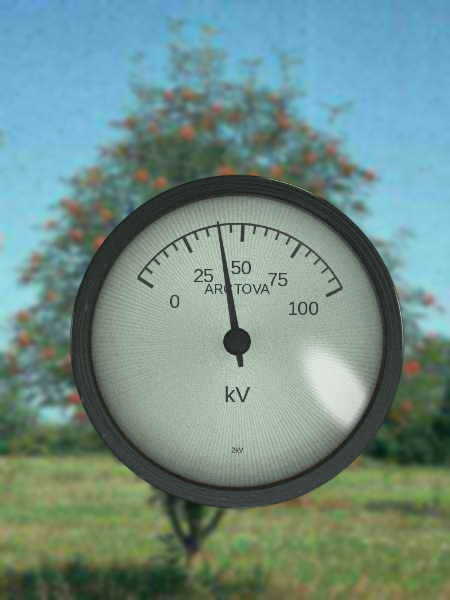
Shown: value=40 unit=kV
